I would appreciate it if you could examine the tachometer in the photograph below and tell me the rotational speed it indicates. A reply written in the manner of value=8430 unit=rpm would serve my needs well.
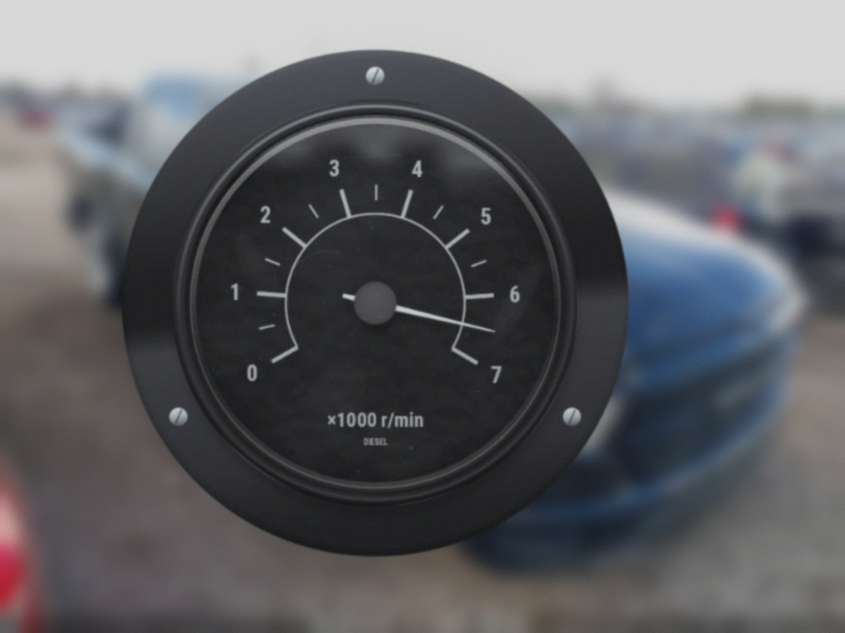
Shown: value=6500 unit=rpm
